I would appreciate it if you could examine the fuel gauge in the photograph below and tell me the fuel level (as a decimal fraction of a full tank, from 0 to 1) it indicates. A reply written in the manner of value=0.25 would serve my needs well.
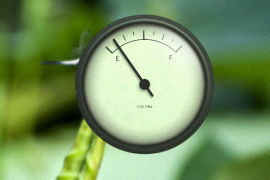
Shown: value=0.125
